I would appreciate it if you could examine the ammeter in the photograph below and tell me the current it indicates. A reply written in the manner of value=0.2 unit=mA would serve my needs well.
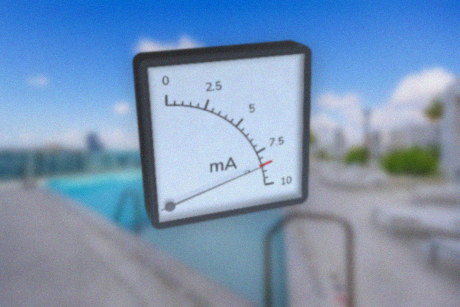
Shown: value=8.5 unit=mA
